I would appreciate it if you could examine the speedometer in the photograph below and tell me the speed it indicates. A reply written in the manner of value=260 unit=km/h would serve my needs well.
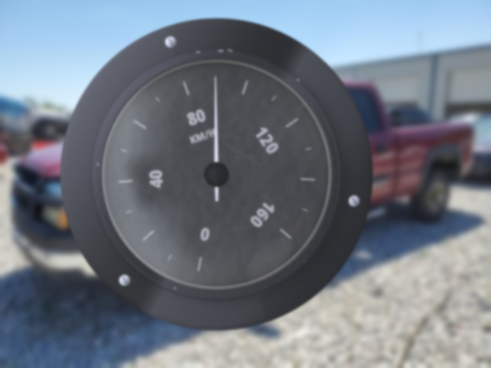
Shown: value=90 unit=km/h
